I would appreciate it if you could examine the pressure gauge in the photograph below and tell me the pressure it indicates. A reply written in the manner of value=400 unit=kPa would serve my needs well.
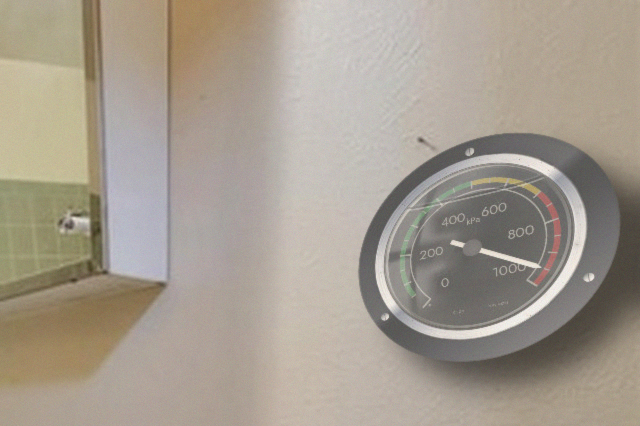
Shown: value=950 unit=kPa
